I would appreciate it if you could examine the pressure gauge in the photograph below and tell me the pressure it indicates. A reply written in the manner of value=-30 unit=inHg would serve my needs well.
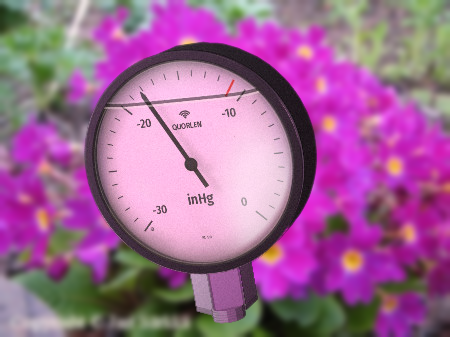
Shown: value=-18 unit=inHg
